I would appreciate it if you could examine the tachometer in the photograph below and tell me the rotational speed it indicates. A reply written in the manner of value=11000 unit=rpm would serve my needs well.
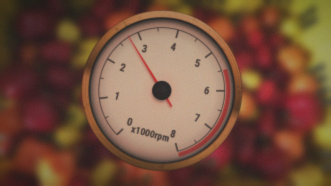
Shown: value=2750 unit=rpm
